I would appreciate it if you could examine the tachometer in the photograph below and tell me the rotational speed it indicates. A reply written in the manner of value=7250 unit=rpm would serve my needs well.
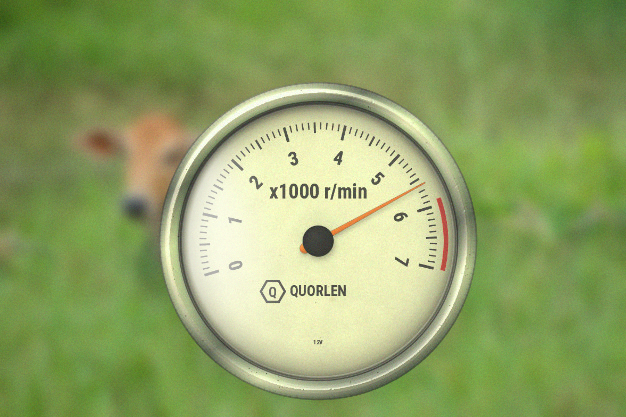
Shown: value=5600 unit=rpm
